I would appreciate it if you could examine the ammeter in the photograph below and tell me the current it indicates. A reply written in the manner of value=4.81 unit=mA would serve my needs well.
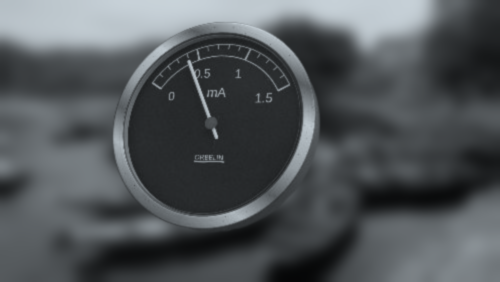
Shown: value=0.4 unit=mA
